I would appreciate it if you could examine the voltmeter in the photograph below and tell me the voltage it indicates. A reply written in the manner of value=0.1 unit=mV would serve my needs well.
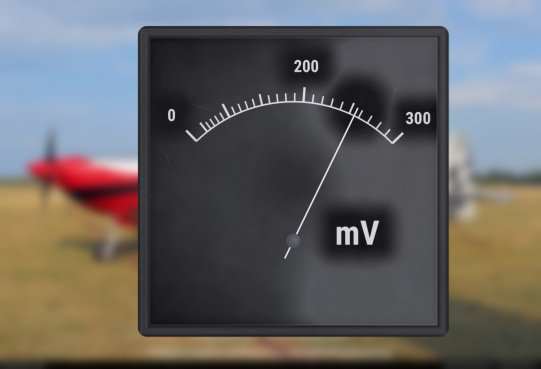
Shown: value=255 unit=mV
